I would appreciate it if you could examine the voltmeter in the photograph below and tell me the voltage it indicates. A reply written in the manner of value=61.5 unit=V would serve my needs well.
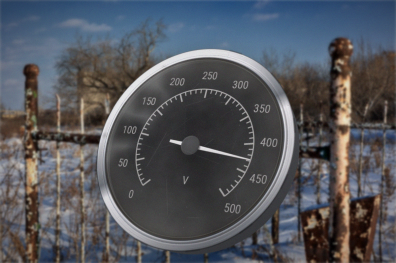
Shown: value=430 unit=V
